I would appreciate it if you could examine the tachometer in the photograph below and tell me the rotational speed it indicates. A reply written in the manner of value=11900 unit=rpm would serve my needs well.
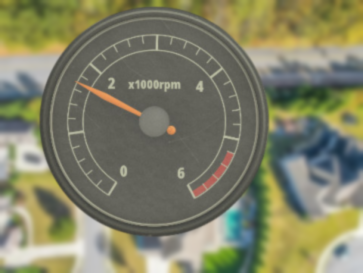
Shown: value=1700 unit=rpm
